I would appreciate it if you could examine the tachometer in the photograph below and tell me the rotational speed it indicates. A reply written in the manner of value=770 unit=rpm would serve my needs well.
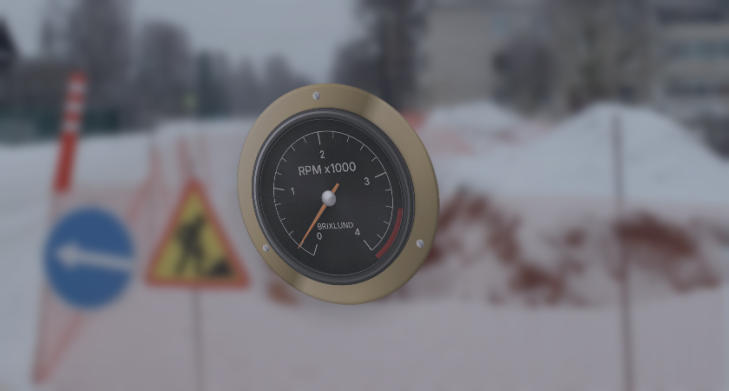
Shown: value=200 unit=rpm
